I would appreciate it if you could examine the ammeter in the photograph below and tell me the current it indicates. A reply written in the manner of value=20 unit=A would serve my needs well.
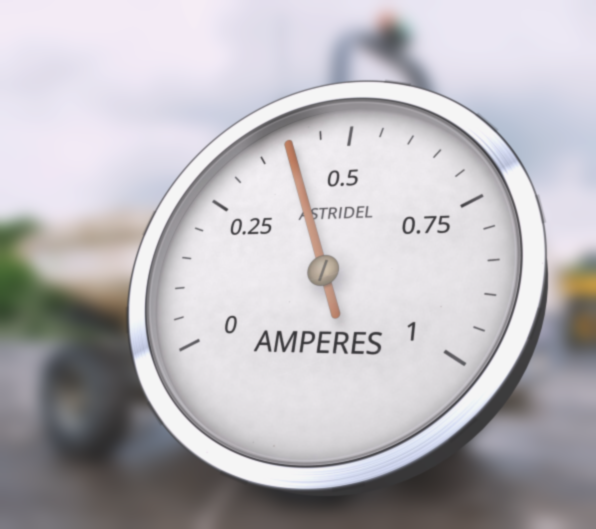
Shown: value=0.4 unit=A
